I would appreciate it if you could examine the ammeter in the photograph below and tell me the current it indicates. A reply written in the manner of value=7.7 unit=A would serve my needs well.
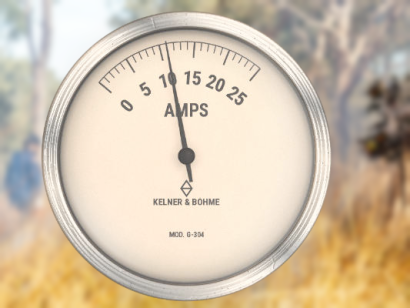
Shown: value=11 unit=A
